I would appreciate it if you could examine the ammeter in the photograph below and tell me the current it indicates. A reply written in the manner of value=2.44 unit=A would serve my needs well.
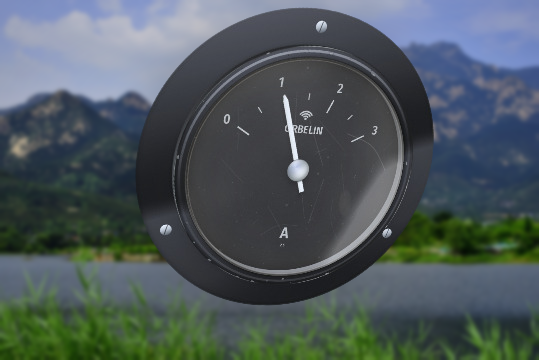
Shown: value=1 unit=A
